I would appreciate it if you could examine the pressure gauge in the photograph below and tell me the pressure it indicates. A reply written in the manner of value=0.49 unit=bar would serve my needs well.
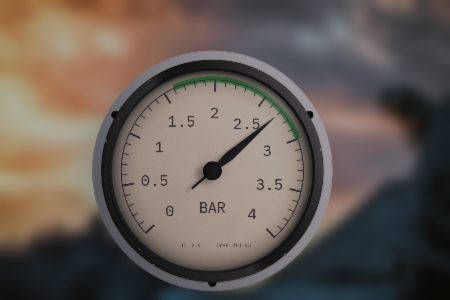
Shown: value=2.7 unit=bar
